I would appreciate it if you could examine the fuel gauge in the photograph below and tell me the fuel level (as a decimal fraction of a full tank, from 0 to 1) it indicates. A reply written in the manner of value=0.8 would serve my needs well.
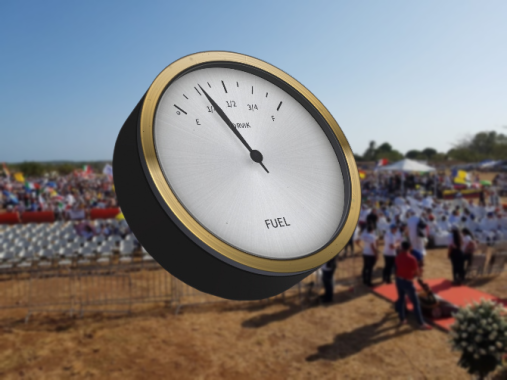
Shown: value=0.25
